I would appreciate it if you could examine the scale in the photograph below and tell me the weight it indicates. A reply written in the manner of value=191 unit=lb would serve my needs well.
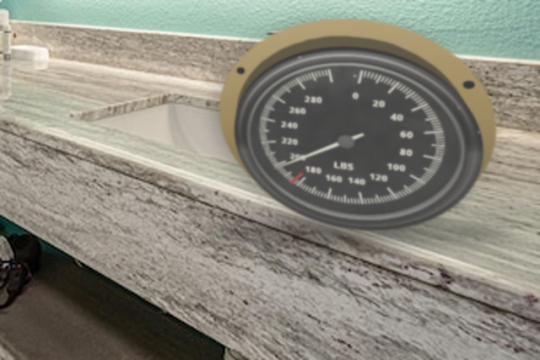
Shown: value=200 unit=lb
